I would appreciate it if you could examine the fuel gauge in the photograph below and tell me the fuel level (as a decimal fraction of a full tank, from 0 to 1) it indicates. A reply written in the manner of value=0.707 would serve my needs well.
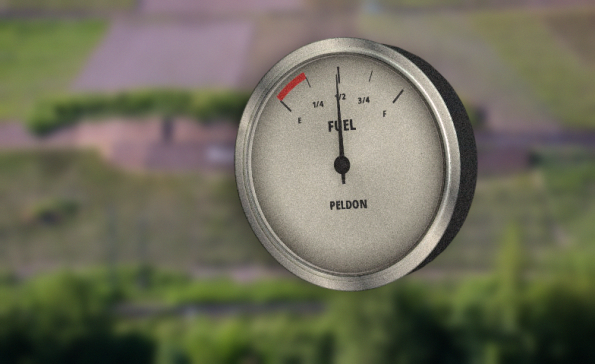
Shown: value=0.5
